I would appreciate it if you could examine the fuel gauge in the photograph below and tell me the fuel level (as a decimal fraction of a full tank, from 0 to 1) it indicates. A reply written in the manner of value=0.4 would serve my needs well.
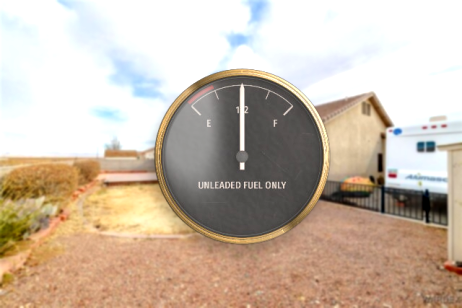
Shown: value=0.5
